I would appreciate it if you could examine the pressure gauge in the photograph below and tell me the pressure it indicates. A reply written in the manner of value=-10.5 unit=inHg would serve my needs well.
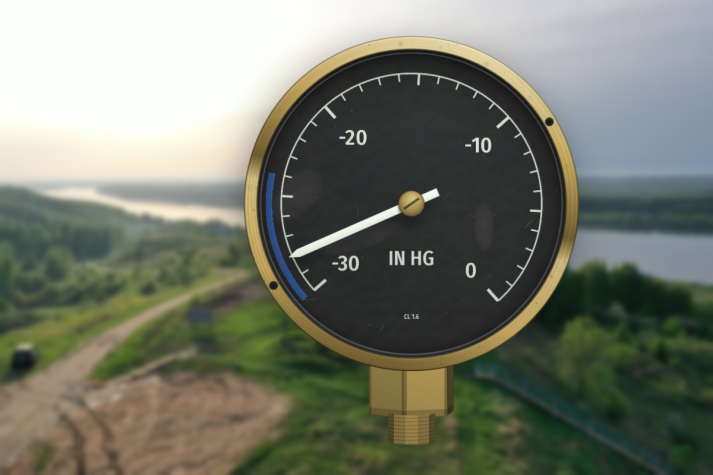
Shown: value=-28 unit=inHg
